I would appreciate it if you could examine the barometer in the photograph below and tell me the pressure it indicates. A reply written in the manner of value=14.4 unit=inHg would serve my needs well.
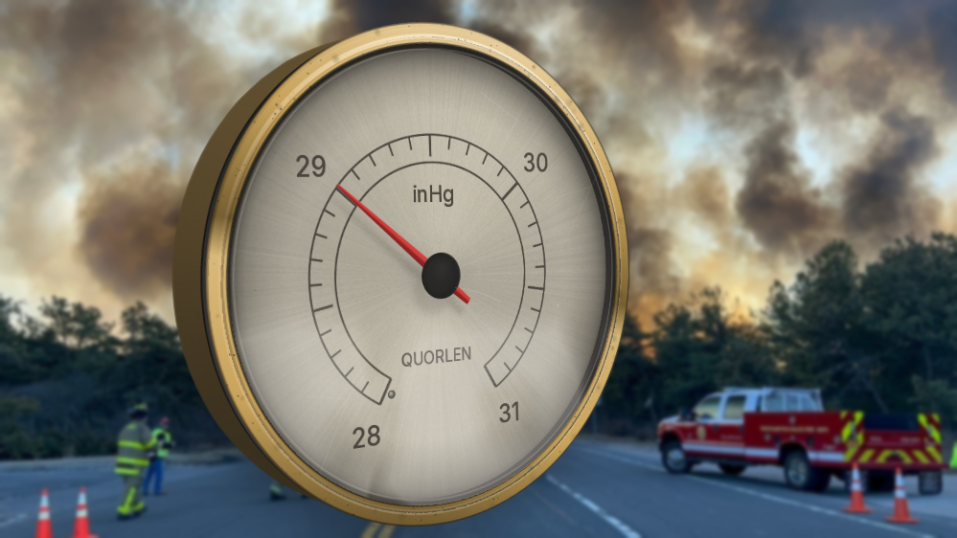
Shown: value=29 unit=inHg
